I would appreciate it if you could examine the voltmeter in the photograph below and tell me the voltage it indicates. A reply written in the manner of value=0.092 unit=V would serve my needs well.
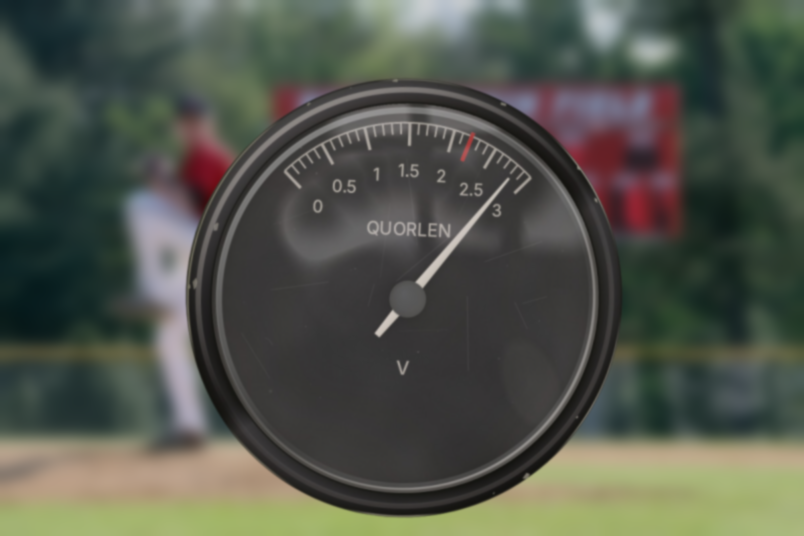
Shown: value=2.8 unit=V
